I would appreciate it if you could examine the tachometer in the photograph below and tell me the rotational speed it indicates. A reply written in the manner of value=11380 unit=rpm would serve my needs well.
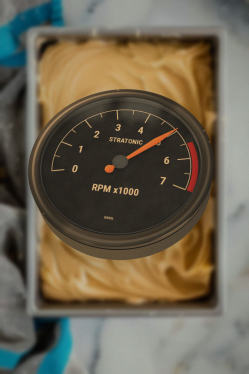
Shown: value=5000 unit=rpm
